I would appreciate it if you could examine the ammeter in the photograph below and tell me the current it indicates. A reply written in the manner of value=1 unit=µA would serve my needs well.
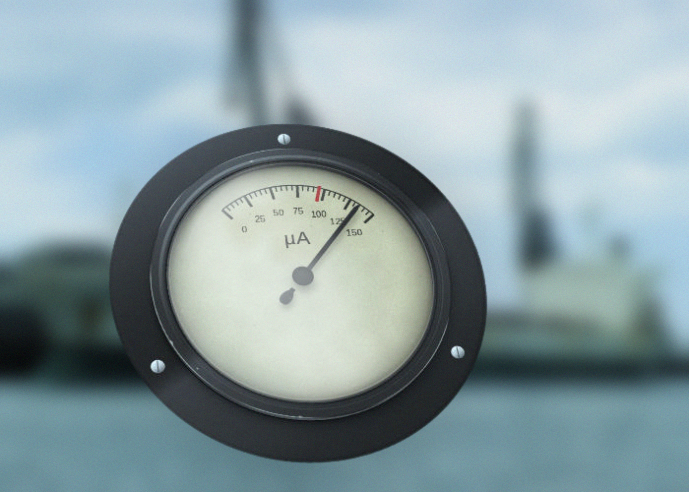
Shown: value=135 unit=µA
